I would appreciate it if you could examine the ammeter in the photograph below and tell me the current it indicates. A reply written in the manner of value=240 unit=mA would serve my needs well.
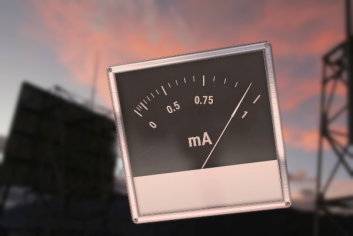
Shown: value=0.95 unit=mA
